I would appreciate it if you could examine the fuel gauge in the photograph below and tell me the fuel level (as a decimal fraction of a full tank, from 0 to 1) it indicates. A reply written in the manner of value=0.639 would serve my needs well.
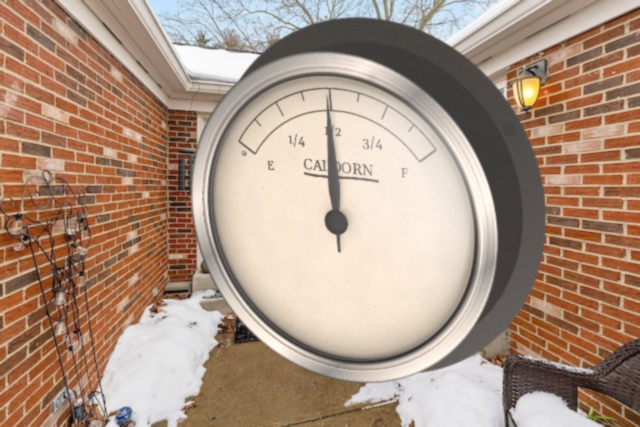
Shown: value=0.5
